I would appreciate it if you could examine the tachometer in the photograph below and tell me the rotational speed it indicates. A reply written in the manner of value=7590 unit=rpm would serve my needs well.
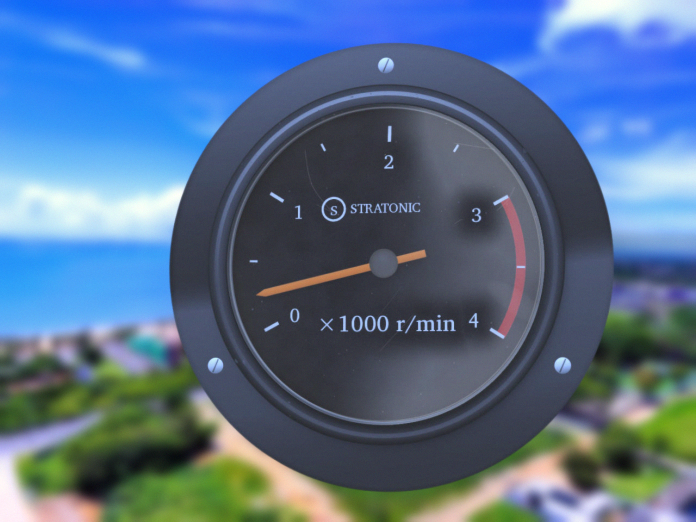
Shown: value=250 unit=rpm
